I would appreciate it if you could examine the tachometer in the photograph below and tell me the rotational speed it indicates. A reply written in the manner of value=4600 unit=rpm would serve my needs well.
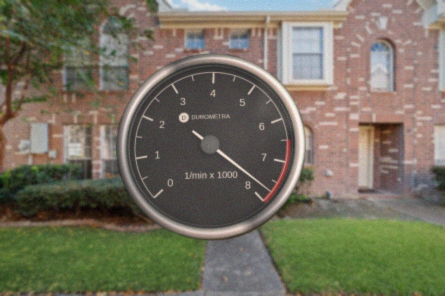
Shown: value=7750 unit=rpm
